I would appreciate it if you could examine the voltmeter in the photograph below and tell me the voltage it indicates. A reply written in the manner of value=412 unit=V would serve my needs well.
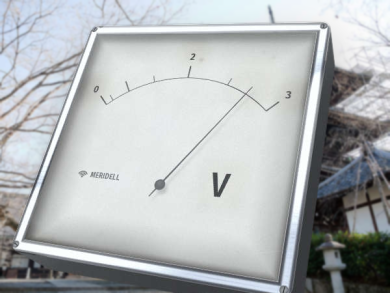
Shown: value=2.75 unit=V
